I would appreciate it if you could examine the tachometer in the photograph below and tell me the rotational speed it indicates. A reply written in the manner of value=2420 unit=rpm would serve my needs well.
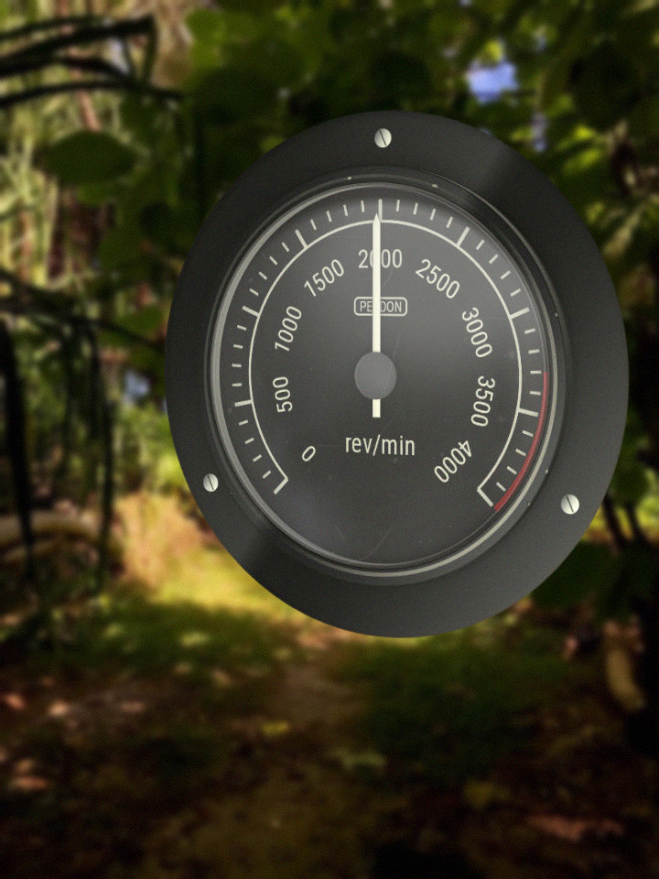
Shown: value=2000 unit=rpm
